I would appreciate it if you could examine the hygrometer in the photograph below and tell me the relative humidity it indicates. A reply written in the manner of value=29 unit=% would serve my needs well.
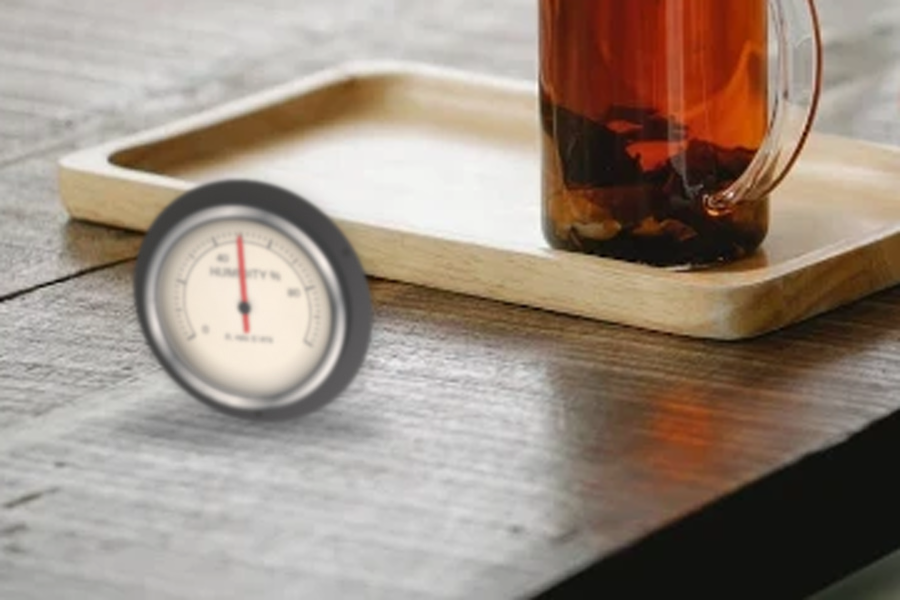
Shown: value=50 unit=%
